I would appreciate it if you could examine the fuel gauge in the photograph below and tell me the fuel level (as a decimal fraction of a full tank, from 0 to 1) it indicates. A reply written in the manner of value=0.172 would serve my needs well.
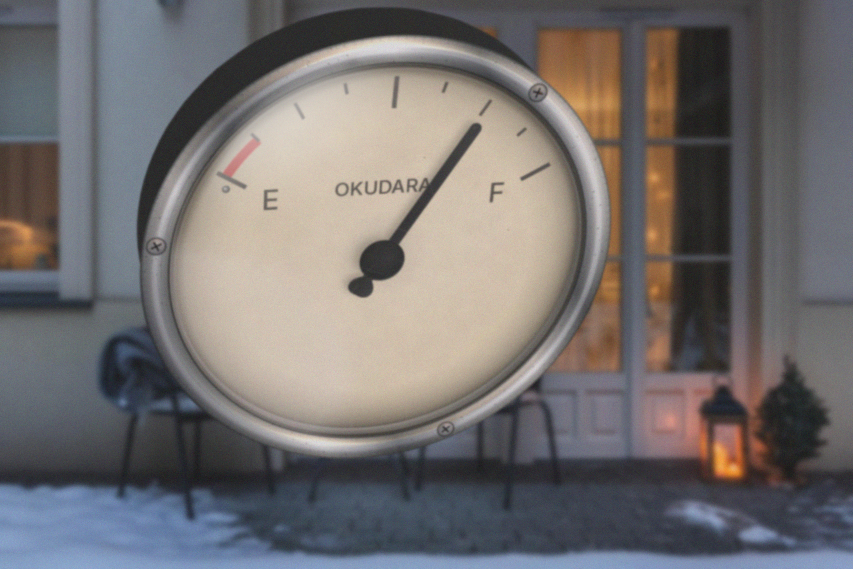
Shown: value=0.75
